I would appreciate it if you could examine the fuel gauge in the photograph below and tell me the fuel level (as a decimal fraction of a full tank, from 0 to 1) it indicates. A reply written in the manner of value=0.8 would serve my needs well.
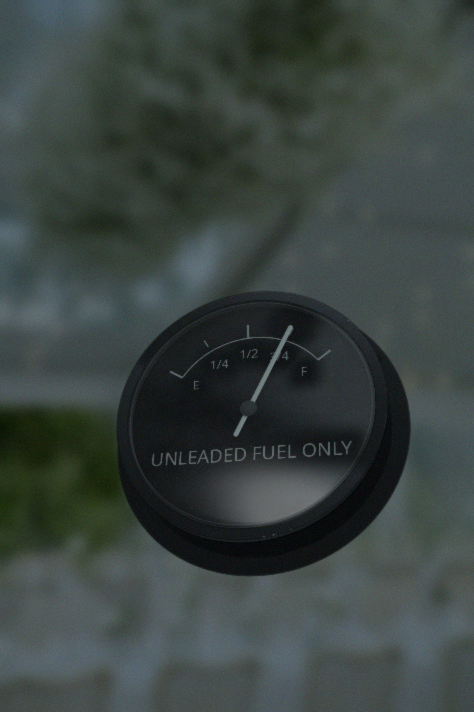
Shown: value=0.75
